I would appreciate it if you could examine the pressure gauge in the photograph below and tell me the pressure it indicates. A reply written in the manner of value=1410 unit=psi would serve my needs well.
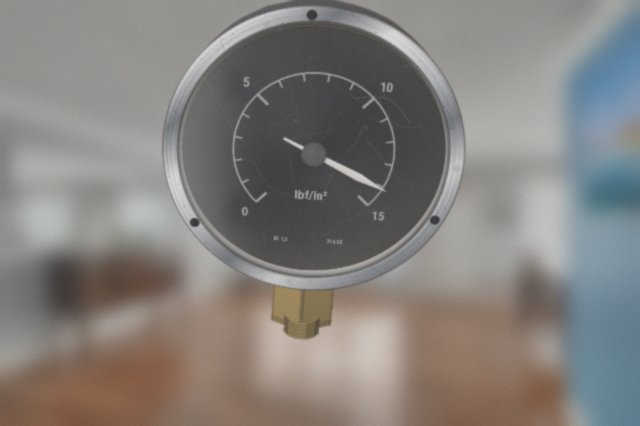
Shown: value=14 unit=psi
